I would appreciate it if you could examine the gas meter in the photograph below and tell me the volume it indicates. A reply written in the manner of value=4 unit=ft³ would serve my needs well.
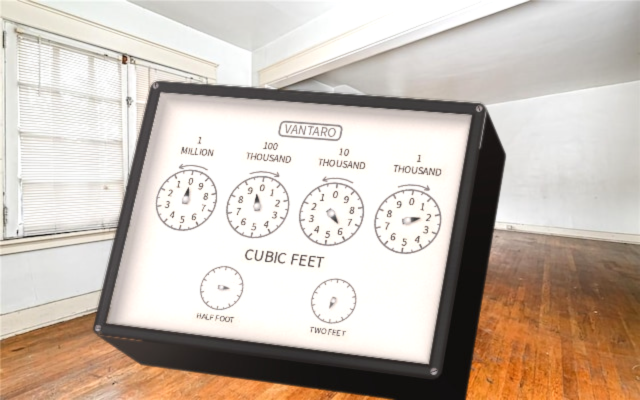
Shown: value=996200 unit=ft³
